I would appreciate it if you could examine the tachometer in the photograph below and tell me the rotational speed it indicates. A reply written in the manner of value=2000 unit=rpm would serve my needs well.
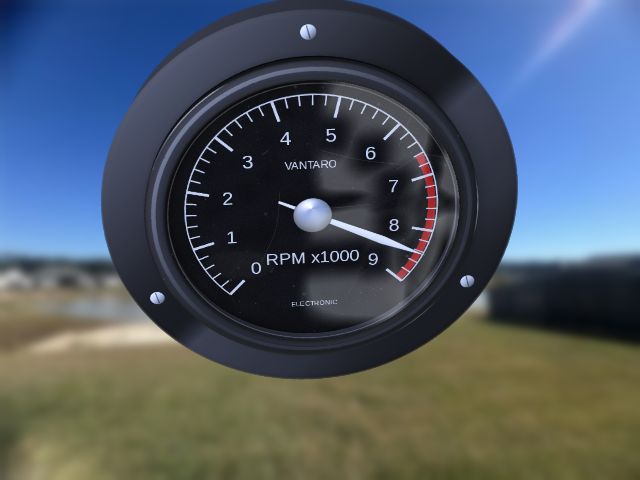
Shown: value=8400 unit=rpm
